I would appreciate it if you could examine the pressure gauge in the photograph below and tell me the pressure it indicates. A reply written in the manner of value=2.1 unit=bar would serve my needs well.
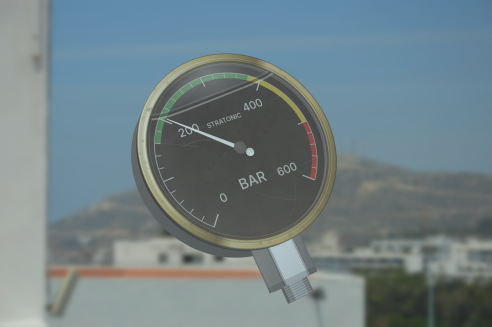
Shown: value=200 unit=bar
